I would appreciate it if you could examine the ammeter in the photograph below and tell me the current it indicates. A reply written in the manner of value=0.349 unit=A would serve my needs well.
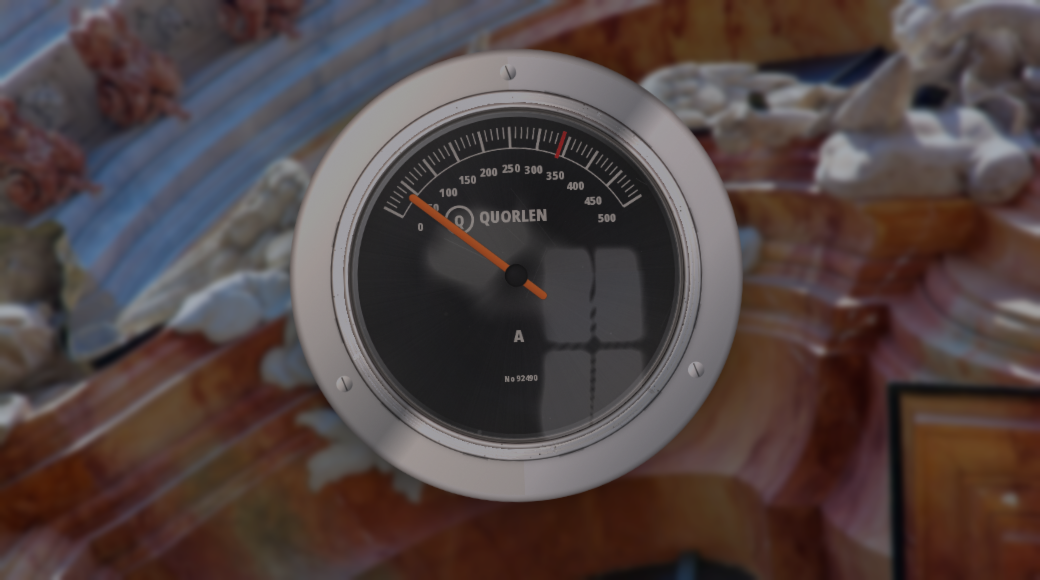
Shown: value=40 unit=A
